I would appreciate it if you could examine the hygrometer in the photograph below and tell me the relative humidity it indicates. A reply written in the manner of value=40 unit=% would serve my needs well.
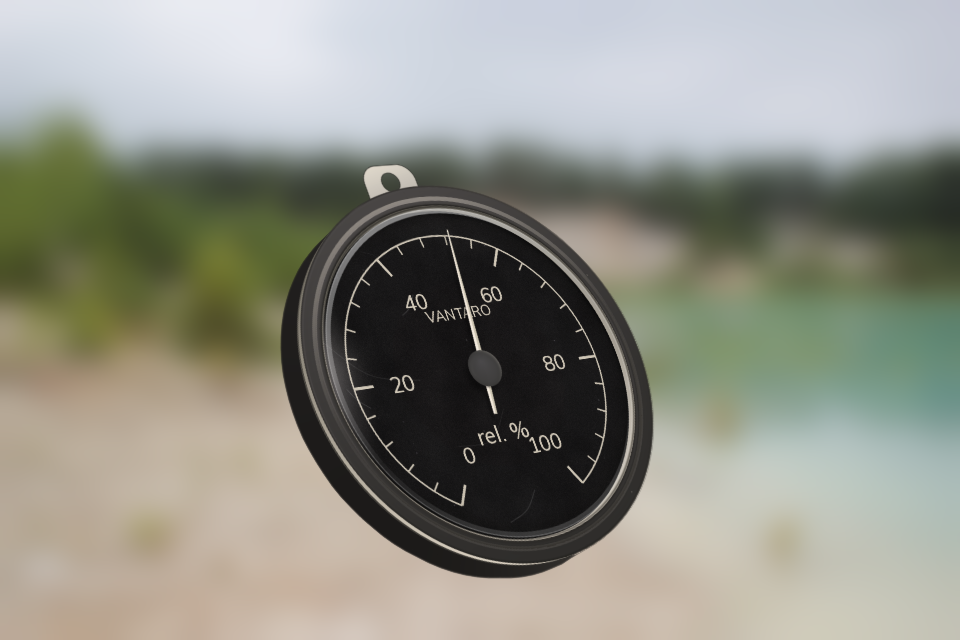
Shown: value=52 unit=%
